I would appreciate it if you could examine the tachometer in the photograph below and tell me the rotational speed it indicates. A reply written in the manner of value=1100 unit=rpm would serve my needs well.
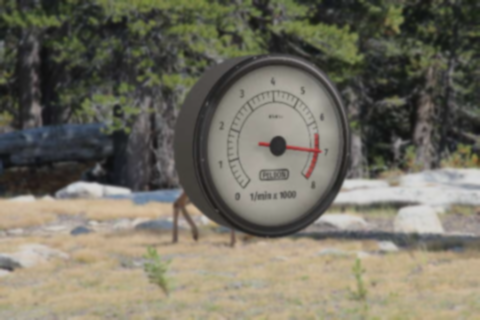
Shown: value=7000 unit=rpm
